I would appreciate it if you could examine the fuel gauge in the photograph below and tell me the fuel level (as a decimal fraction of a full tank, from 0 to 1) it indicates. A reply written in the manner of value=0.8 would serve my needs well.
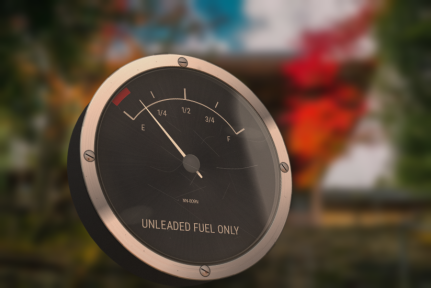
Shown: value=0.125
